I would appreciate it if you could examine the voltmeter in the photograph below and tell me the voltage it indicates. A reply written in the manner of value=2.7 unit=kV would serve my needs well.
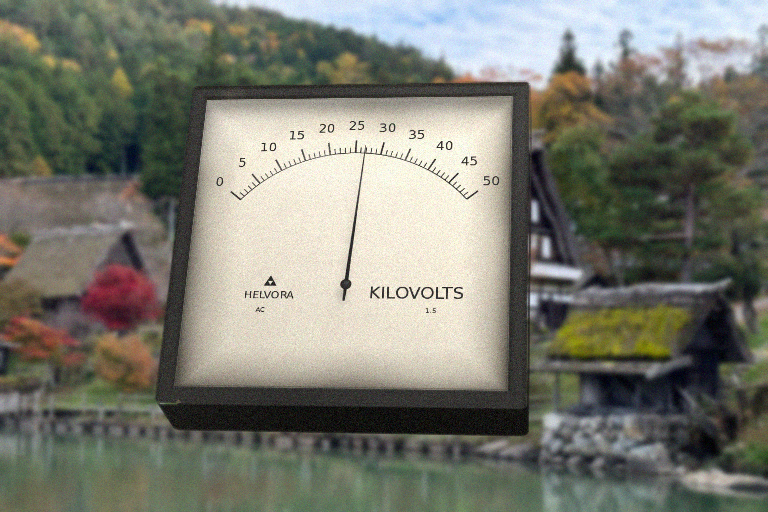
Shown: value=27 unit=kV
